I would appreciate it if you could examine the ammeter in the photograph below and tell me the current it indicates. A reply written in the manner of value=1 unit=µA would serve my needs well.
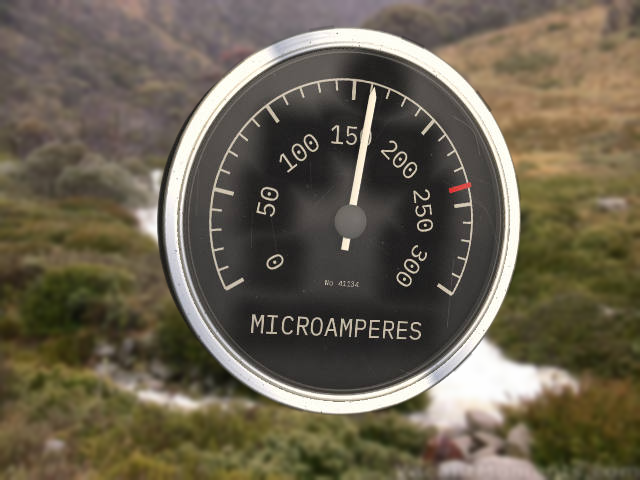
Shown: value=160 unit=µA
